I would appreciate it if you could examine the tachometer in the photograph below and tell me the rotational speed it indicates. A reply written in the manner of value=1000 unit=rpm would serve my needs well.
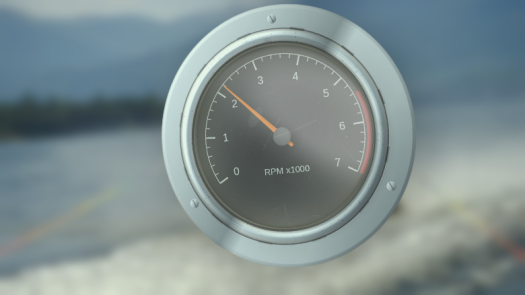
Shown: value=2200 unit=rpm
